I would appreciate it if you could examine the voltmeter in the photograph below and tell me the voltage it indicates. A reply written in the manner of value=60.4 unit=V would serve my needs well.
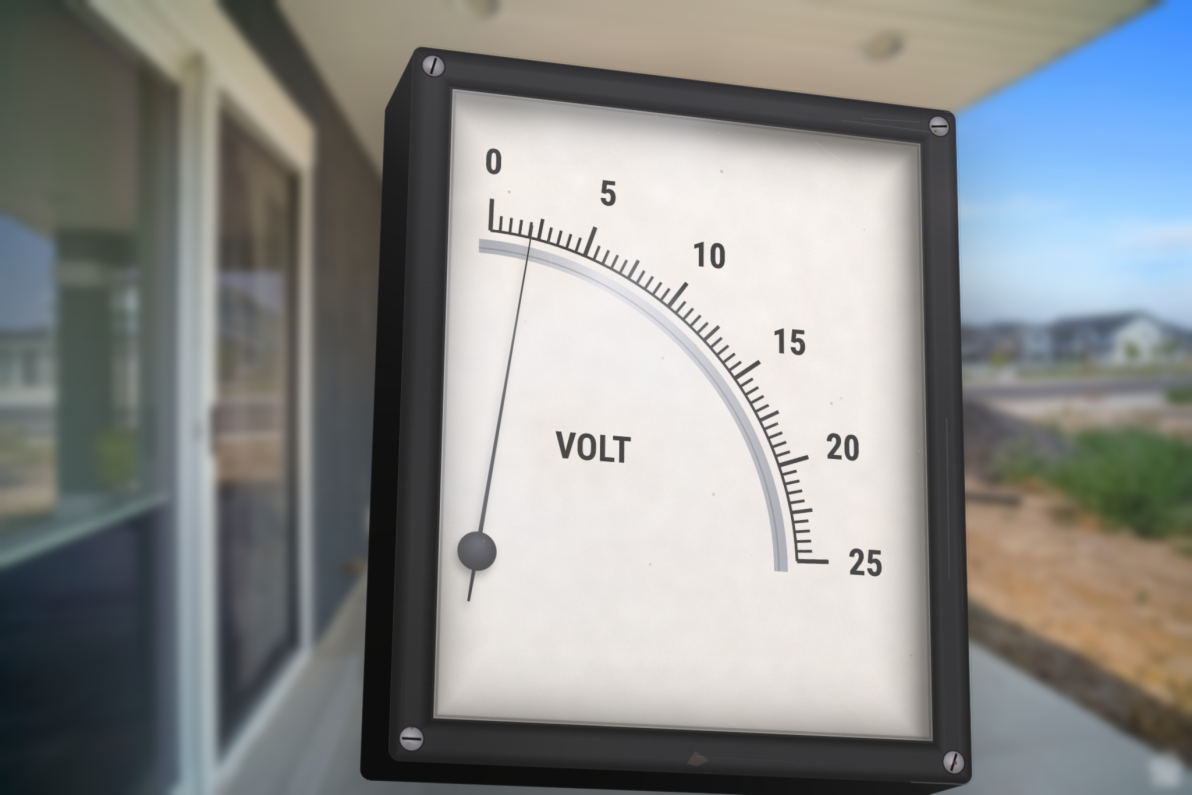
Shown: value=2 unit=V
